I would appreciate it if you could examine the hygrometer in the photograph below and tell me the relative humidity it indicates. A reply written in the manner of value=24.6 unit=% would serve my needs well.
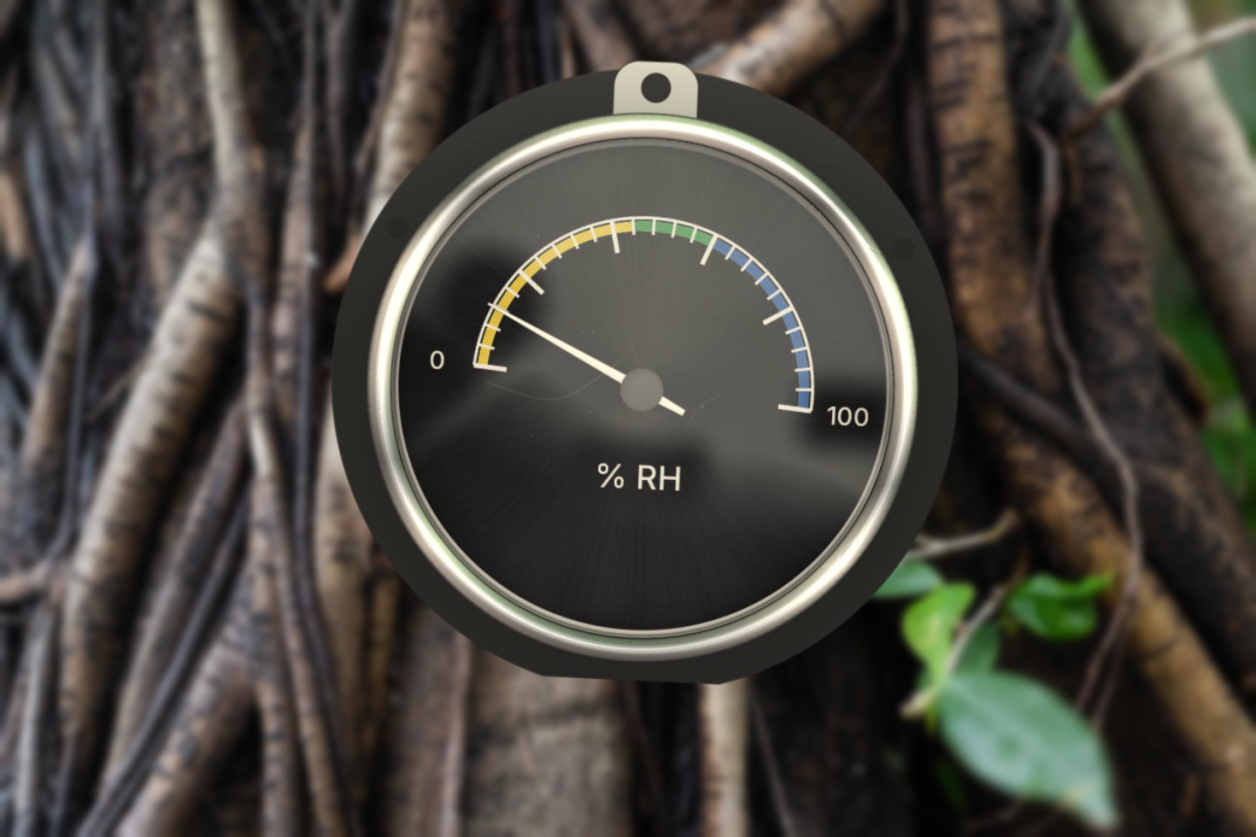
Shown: value=12 unit=%
